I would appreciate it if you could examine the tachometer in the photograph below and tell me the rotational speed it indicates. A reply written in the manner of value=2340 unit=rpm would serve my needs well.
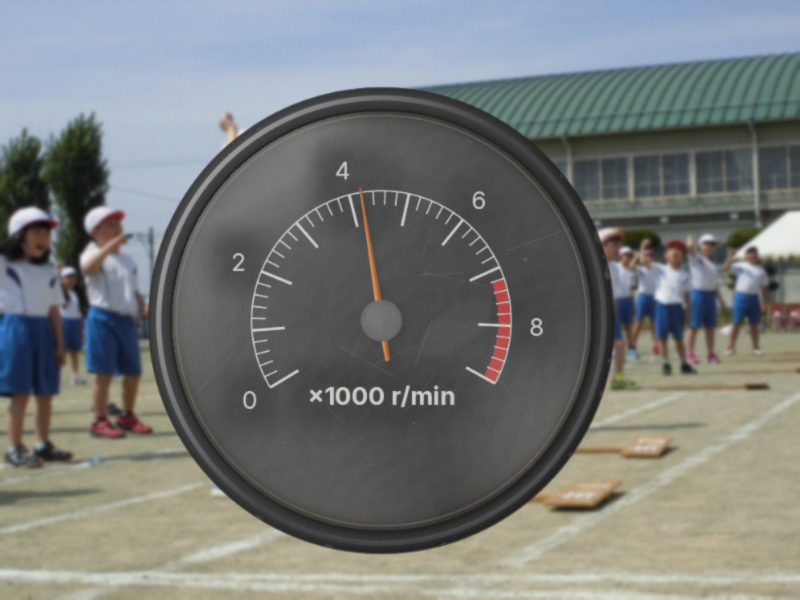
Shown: value=4200 unit=rpm
